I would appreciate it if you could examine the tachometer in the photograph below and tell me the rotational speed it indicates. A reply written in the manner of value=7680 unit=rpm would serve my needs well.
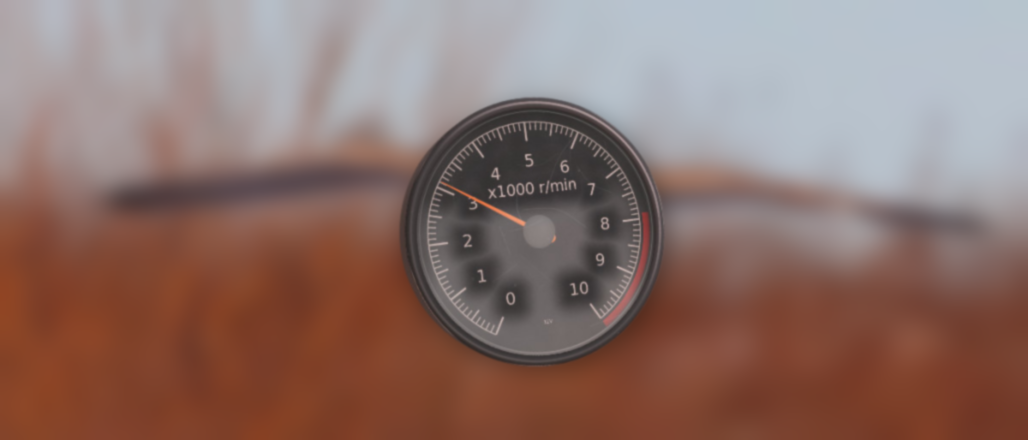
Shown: value=3100 unit=rpm
